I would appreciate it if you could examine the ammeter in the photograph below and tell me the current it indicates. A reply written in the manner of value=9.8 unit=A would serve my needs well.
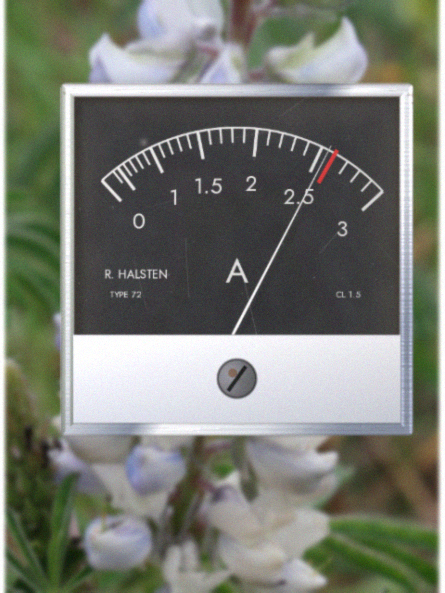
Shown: value=2.55 unit=A
